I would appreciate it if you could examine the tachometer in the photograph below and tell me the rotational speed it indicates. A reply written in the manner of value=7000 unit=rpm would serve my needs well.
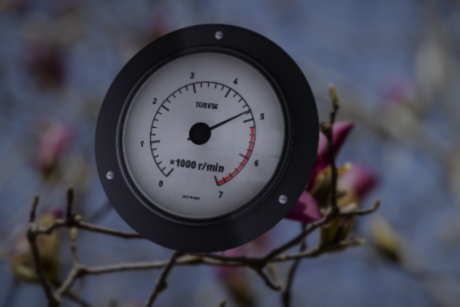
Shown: value=4800 unit=rpm
